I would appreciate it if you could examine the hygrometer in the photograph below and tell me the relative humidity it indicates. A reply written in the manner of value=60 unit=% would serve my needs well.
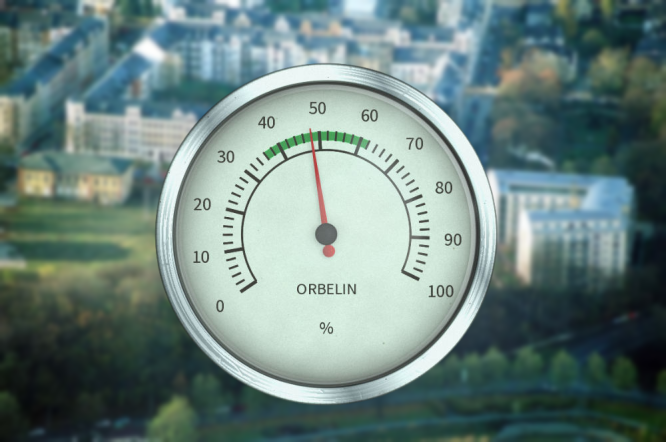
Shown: value=48 unit=%
